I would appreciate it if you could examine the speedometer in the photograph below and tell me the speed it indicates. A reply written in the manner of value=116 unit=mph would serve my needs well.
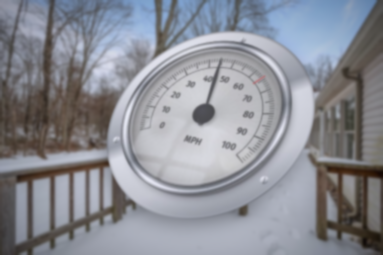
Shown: value=45 unit=mph
